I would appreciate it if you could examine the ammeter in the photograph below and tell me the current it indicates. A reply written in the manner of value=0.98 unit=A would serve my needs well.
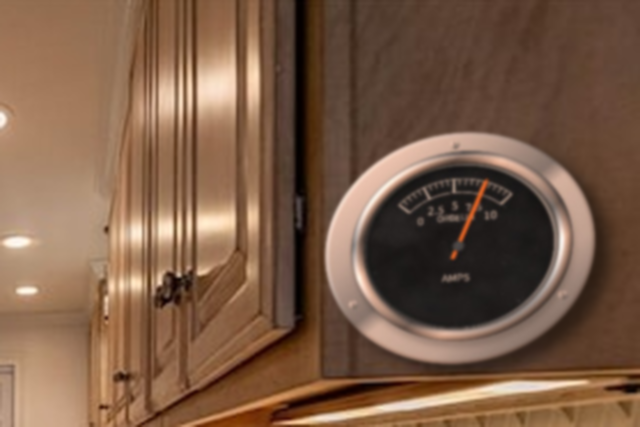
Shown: value=7.5 unit=A
